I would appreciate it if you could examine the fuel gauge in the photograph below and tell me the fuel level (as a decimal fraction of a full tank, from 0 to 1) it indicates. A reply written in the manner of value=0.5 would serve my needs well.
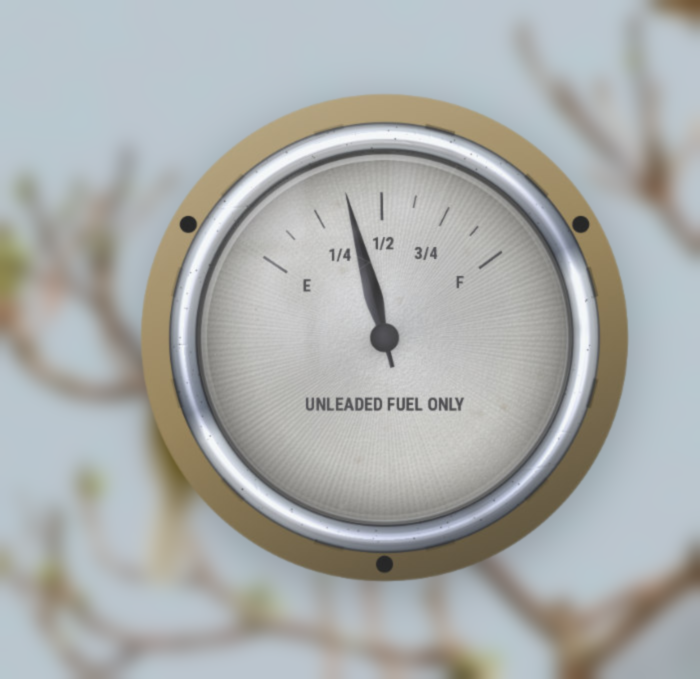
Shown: value=0.375
